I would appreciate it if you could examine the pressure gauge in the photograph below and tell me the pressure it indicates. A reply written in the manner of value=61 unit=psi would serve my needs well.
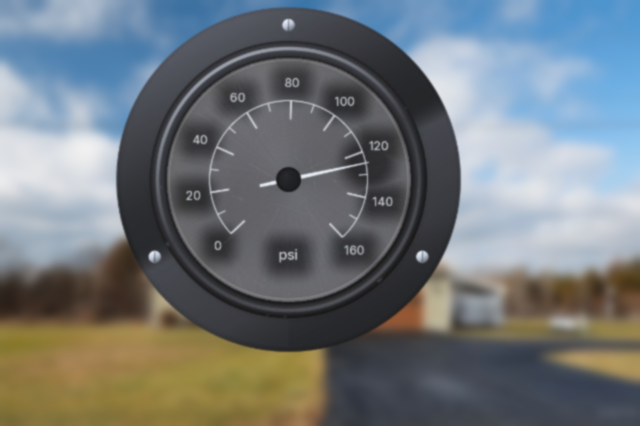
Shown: value=125 unit=psi
